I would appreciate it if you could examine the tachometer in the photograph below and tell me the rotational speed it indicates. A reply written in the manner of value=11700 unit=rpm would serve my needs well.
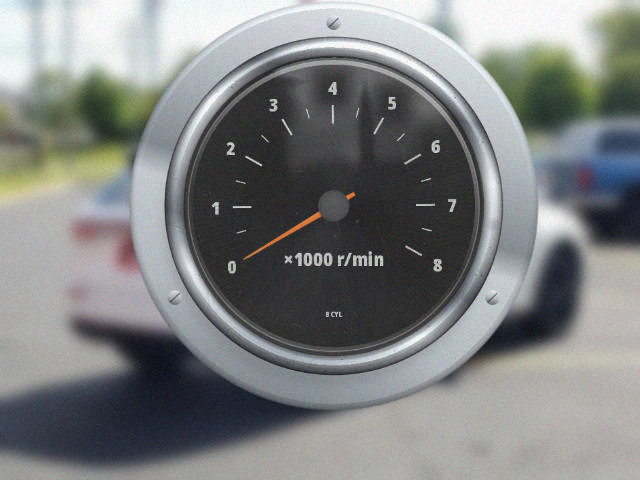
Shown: value=0 unit=rpm
